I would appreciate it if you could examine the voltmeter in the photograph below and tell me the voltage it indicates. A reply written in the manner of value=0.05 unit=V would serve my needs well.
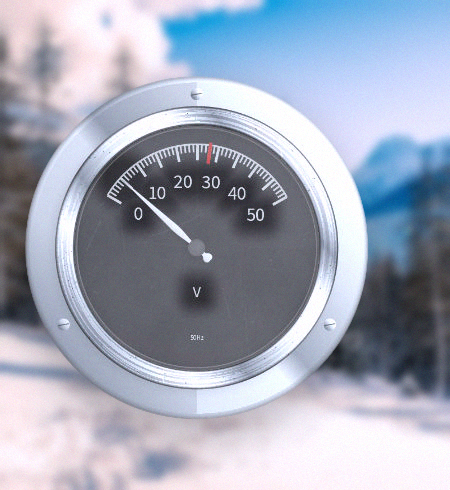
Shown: value=5 unit=V
